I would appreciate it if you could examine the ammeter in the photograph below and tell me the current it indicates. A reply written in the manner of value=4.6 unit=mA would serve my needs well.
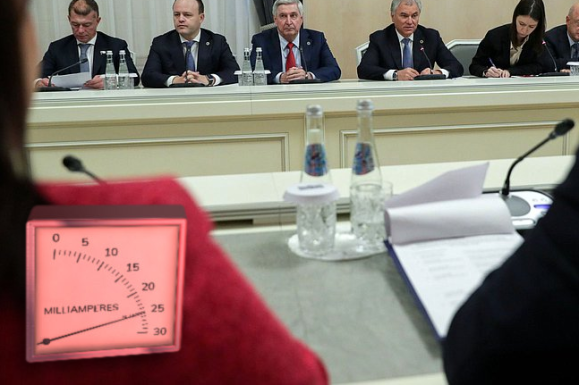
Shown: value=25 unit=mA
